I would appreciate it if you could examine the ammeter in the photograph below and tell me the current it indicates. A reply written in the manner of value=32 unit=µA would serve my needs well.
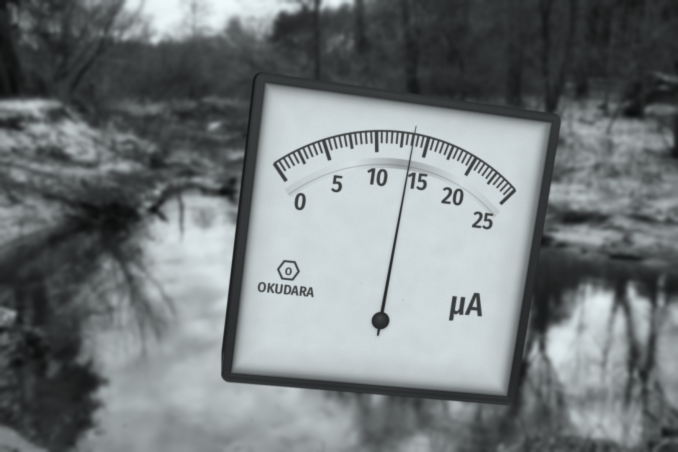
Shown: value=13.5 unit=µA
